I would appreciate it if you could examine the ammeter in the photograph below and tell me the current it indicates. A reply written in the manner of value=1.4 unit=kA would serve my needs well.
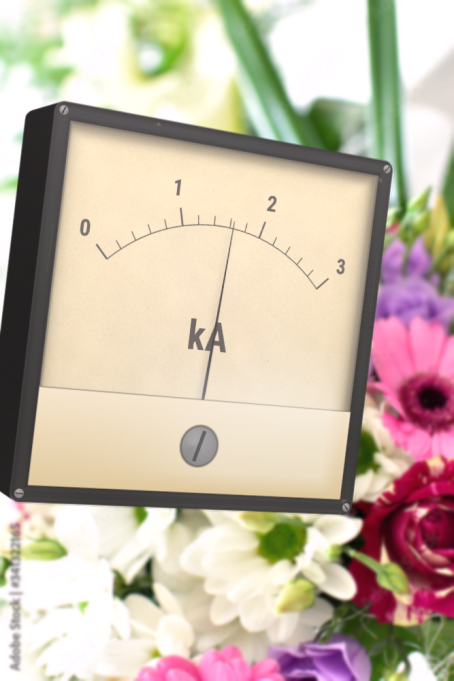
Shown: value=1.6 unit=kA
